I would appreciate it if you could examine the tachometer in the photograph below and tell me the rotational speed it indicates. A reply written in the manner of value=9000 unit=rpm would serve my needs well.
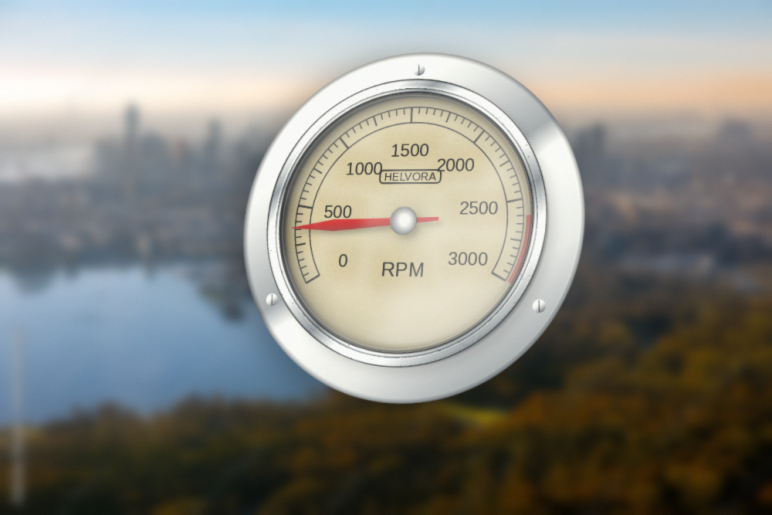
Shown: value=350 unit=rpm
